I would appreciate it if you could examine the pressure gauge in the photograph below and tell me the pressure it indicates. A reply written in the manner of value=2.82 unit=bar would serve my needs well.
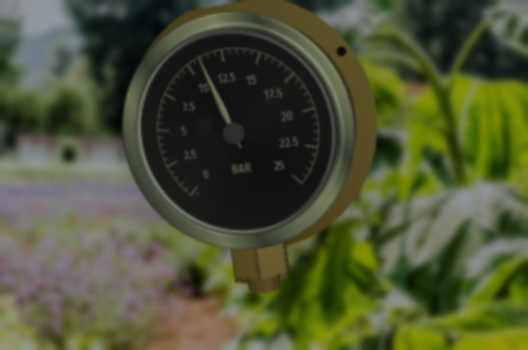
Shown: value=11 unit=bar
